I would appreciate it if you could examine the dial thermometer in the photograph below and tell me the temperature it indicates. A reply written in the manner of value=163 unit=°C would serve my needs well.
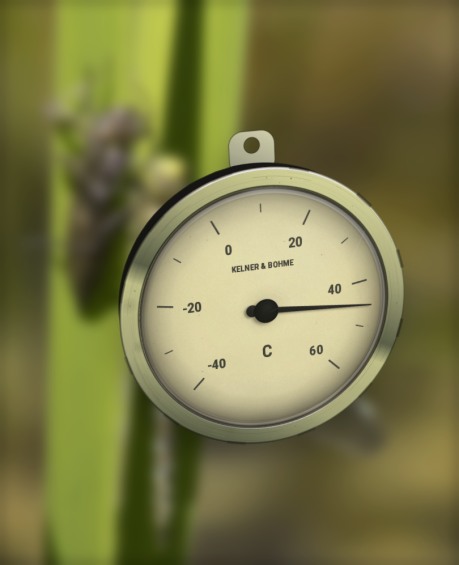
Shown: value=45 unit=°C
